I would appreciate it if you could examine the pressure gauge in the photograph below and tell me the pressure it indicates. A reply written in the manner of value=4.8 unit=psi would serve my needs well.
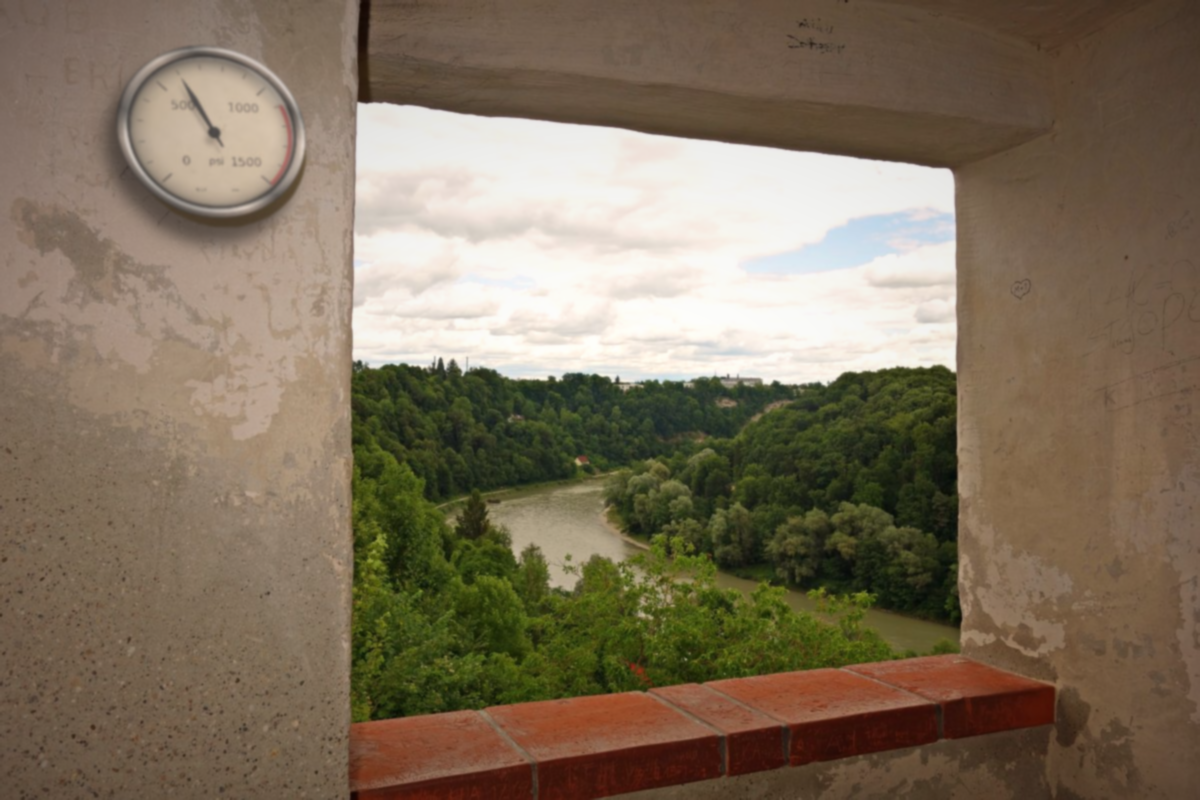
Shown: value=600 unit=psi
